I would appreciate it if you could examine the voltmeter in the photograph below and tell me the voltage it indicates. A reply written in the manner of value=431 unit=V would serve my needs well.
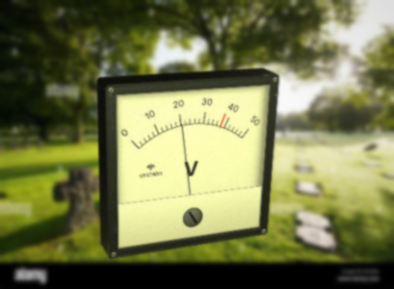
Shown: value=20 unit=V
